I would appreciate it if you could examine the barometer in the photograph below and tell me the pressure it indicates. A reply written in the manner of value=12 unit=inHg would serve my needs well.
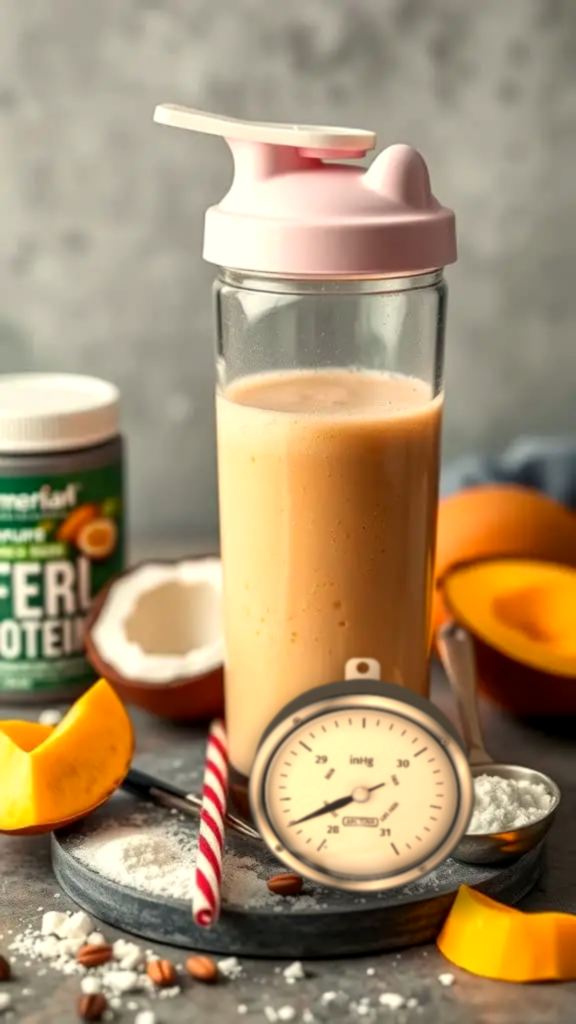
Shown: value=28.3 unit=inHg
